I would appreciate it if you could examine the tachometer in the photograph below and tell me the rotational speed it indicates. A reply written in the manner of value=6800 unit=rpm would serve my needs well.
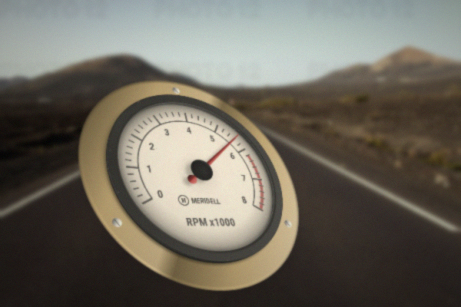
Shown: value=5600 unit=rpm
